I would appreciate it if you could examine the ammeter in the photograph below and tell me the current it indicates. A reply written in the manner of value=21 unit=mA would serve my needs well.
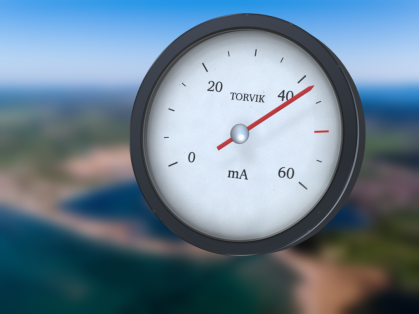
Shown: value=42.5 unit=mA
